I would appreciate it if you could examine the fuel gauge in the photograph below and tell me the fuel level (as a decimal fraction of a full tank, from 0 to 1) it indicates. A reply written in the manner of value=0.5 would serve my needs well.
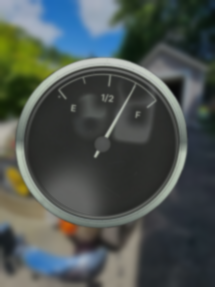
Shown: value=0.75
